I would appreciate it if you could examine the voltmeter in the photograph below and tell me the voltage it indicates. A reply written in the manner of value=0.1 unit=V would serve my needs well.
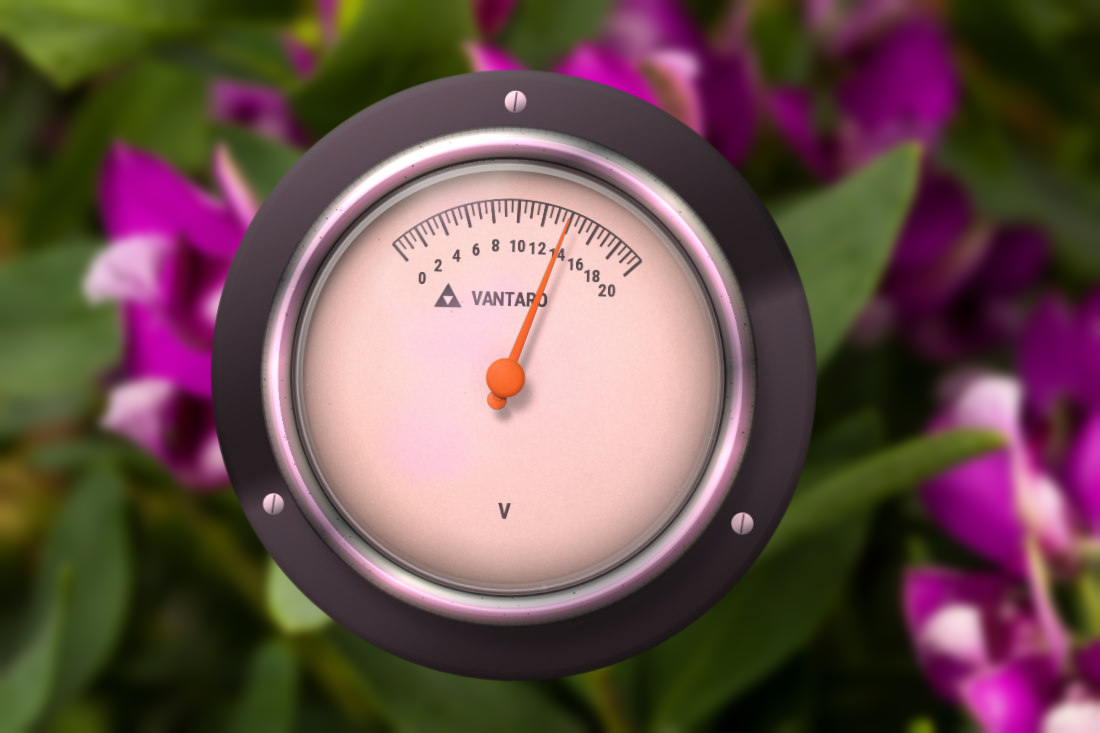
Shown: value=14 unit=V
